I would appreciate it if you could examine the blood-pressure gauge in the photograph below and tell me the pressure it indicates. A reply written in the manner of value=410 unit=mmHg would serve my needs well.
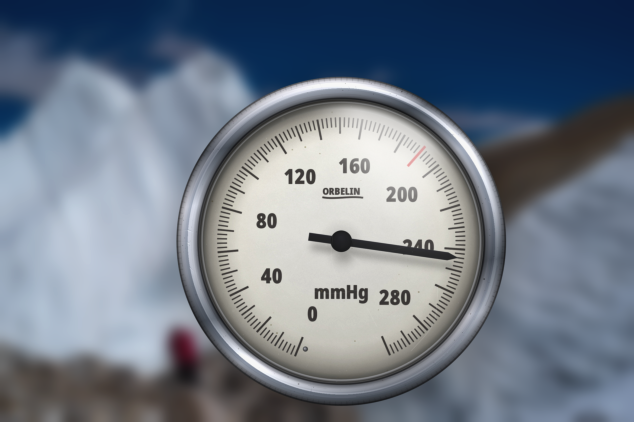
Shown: value=244 unit=mmHg
